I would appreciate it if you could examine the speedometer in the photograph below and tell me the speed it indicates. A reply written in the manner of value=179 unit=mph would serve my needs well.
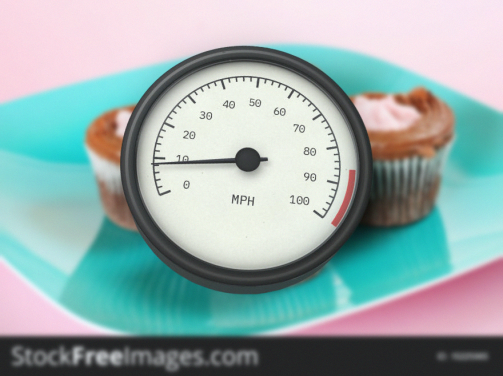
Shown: value=8 unit=mph
